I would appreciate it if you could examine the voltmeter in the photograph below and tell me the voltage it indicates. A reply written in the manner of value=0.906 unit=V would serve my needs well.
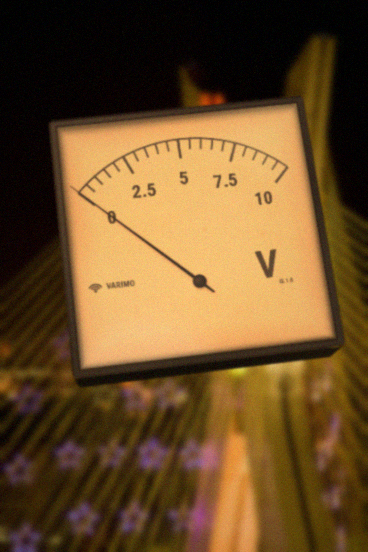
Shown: value=0 unit=V
